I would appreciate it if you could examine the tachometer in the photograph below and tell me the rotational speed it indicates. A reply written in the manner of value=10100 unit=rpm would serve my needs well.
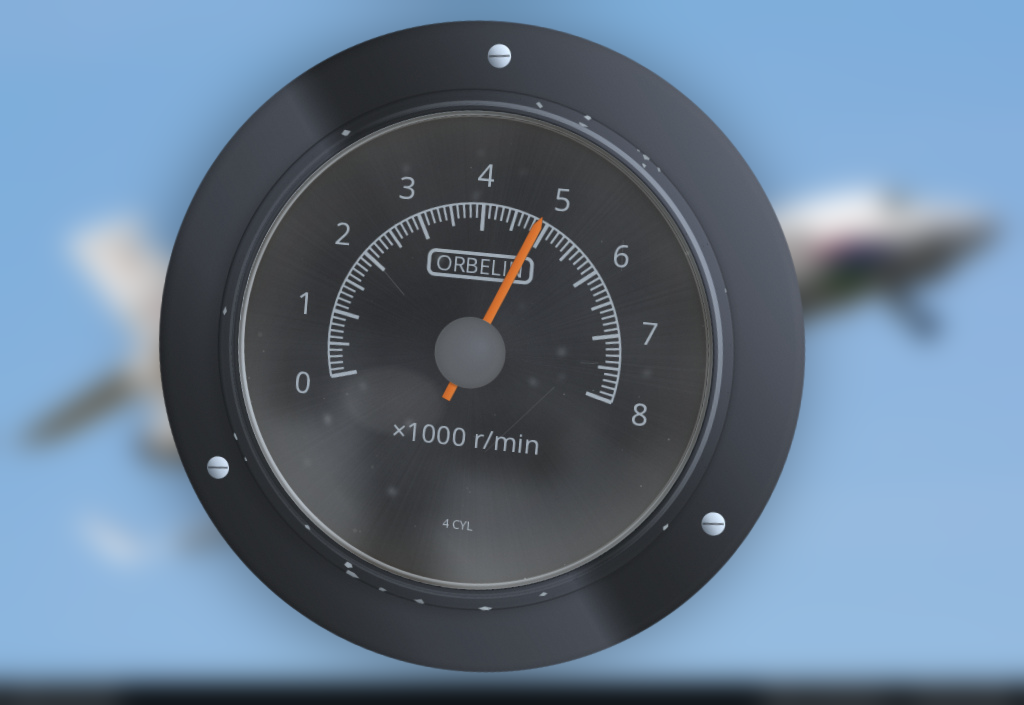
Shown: value=4900 unit=rpm
